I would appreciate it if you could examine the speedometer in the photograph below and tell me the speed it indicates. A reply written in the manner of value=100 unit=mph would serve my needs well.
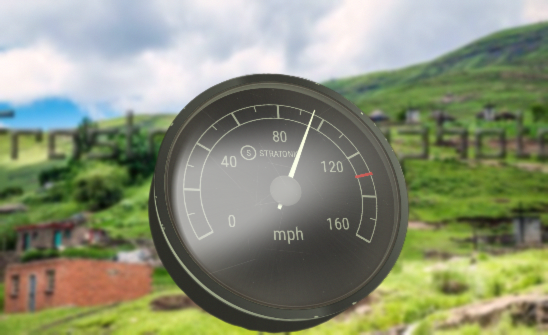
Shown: value=95 unit=mph
